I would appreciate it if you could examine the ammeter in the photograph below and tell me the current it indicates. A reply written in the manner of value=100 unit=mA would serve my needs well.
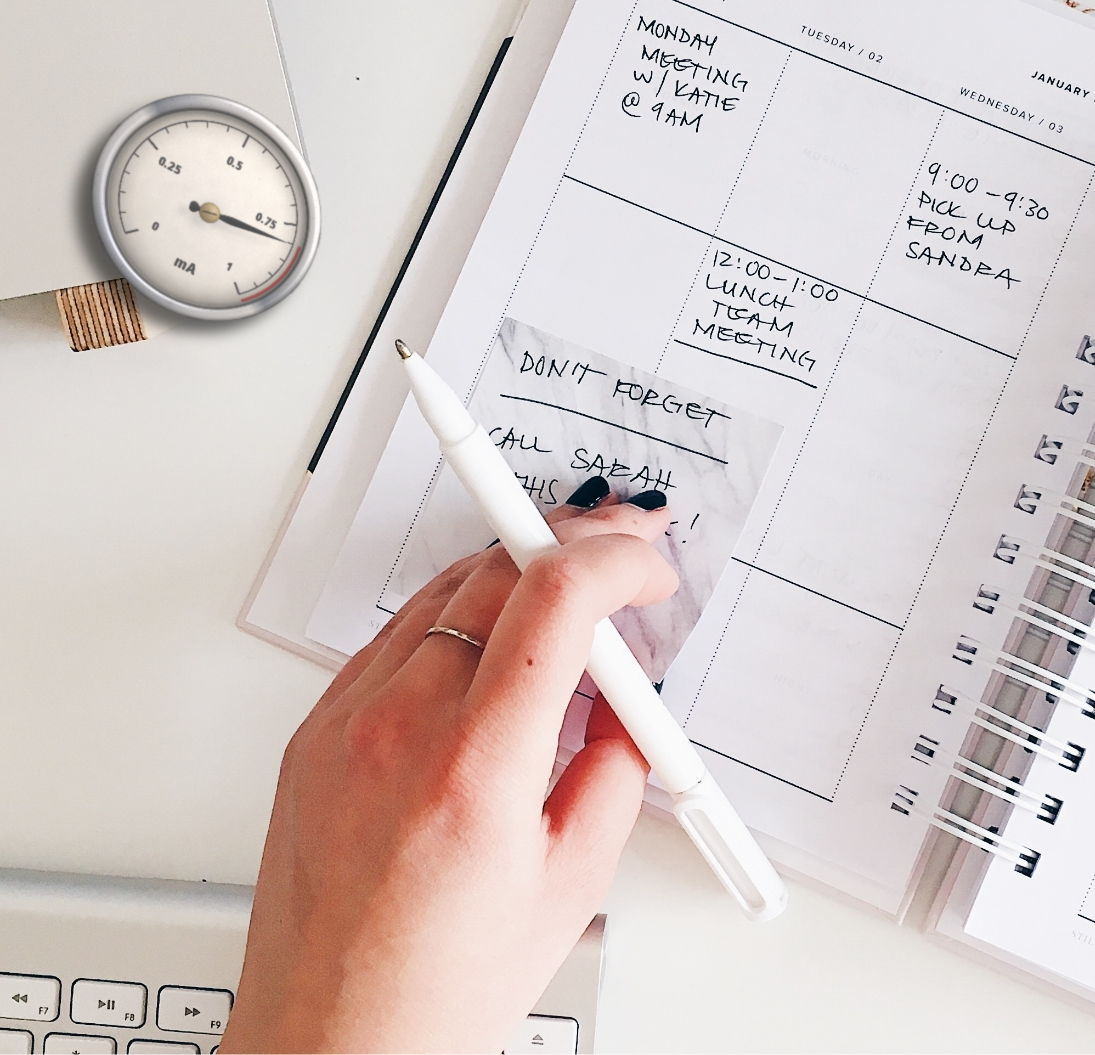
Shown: value=0.8 unit=mA
